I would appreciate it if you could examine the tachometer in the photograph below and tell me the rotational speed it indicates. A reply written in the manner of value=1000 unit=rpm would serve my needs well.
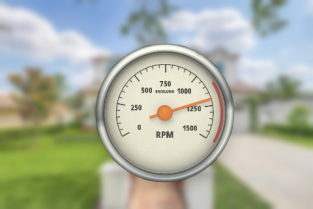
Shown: value=1200 unit=rpm
